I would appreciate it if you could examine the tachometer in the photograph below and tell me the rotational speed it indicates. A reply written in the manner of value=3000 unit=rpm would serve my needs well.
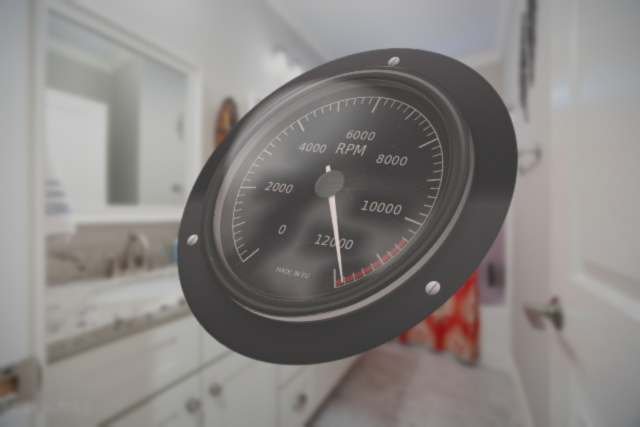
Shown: value=11800 unit=rpm
